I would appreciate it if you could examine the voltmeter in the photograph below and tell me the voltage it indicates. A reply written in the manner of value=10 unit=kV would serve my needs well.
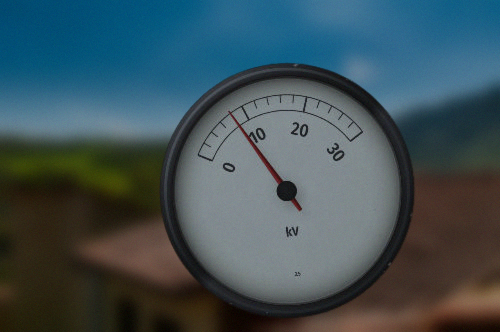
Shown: value=8 unit=kV
